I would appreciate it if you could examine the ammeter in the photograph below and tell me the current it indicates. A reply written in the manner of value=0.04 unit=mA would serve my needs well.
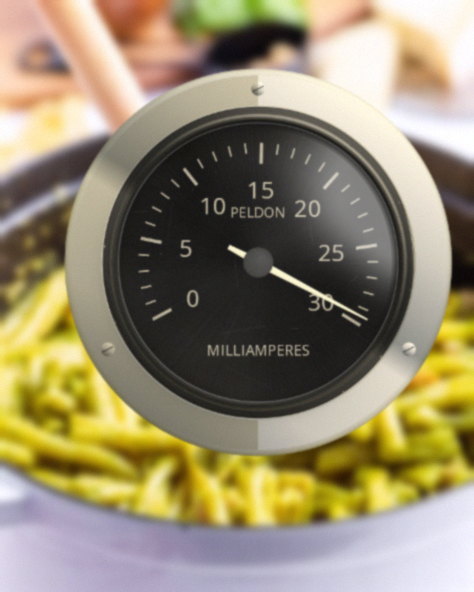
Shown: value=29.5 unit=mA
